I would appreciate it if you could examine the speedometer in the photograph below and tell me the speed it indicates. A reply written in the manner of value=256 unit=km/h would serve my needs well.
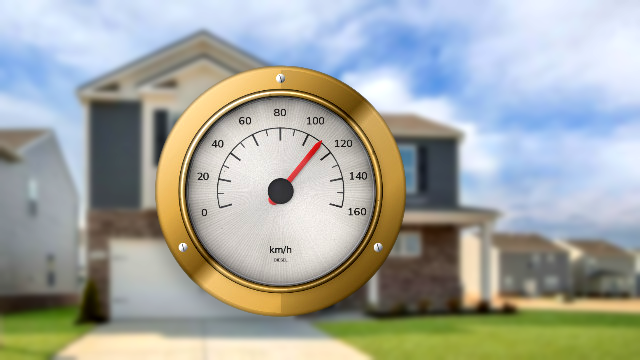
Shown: value=110 unit=km/h
